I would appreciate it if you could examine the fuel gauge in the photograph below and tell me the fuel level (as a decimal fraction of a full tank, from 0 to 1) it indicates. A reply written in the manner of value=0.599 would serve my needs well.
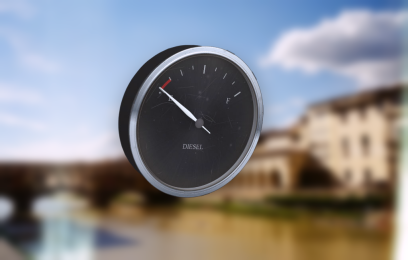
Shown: value=0
